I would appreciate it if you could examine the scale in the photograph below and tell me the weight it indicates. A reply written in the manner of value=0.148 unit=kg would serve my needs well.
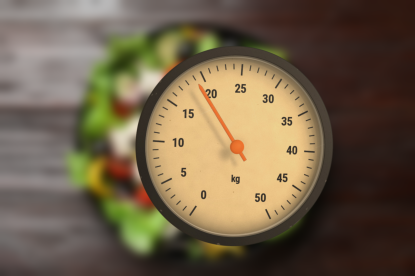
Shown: value=19 unit=kg
